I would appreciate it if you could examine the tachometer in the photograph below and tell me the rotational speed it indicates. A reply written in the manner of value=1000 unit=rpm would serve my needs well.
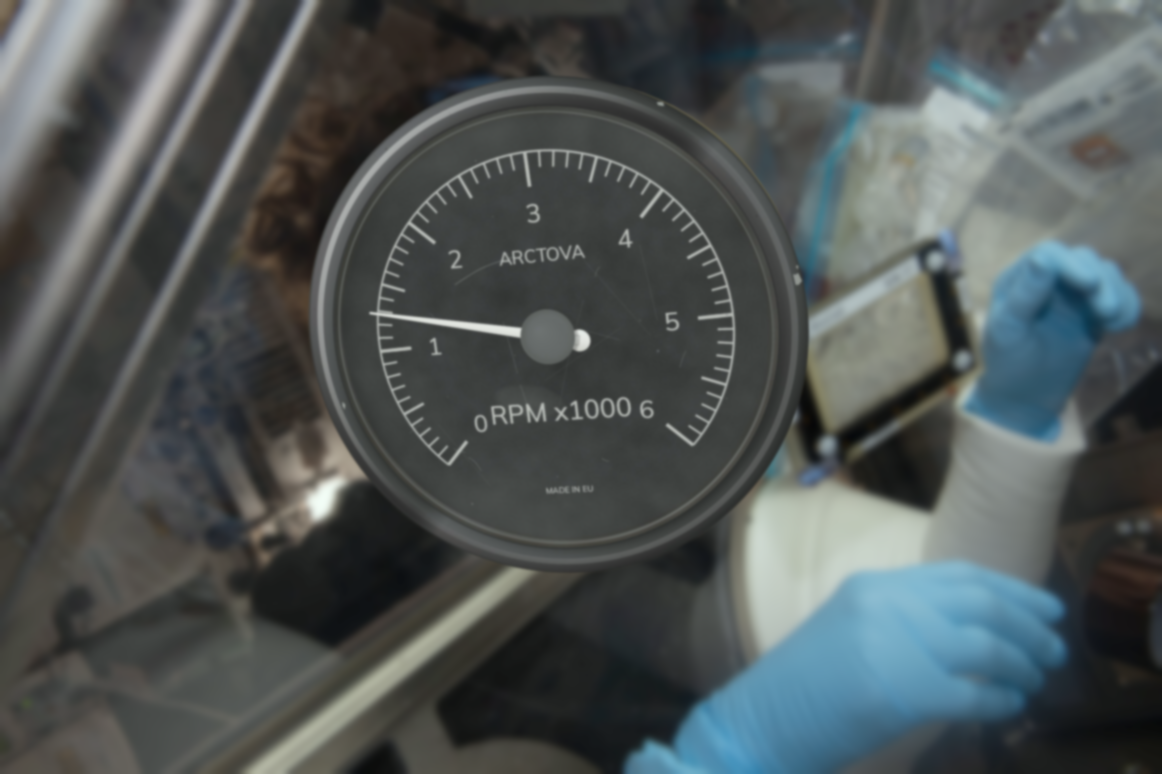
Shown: value=1300 unit=rpm
